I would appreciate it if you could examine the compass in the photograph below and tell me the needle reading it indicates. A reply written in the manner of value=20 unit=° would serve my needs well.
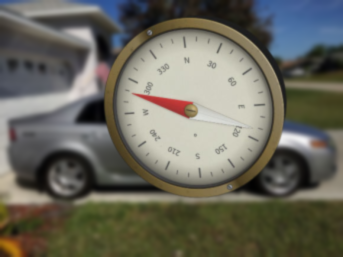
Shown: value=290 unit=°
